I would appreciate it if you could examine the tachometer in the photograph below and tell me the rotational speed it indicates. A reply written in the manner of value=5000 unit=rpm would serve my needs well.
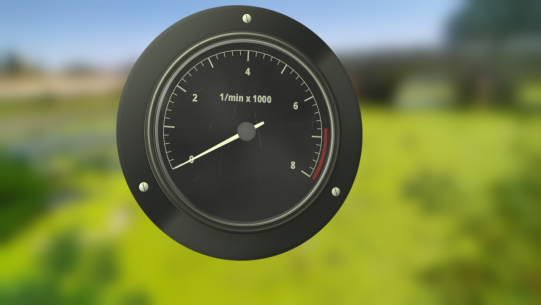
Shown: value=0 unit=rpm
